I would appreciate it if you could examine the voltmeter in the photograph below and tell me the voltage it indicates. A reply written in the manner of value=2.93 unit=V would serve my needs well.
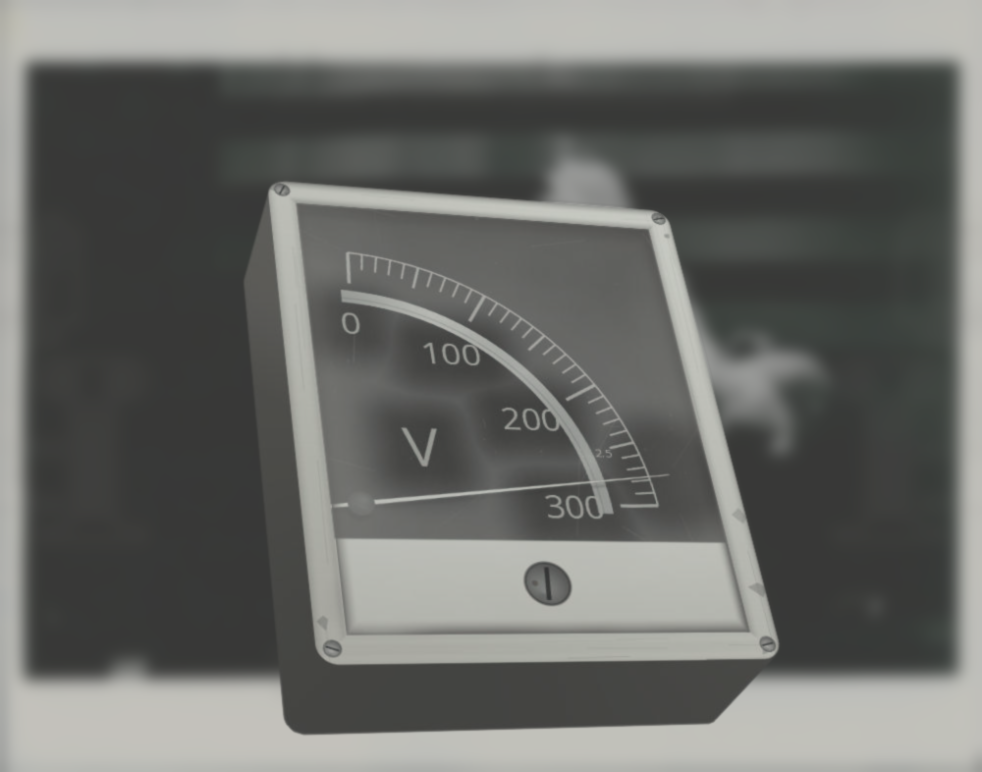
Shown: value=280 unit=V
